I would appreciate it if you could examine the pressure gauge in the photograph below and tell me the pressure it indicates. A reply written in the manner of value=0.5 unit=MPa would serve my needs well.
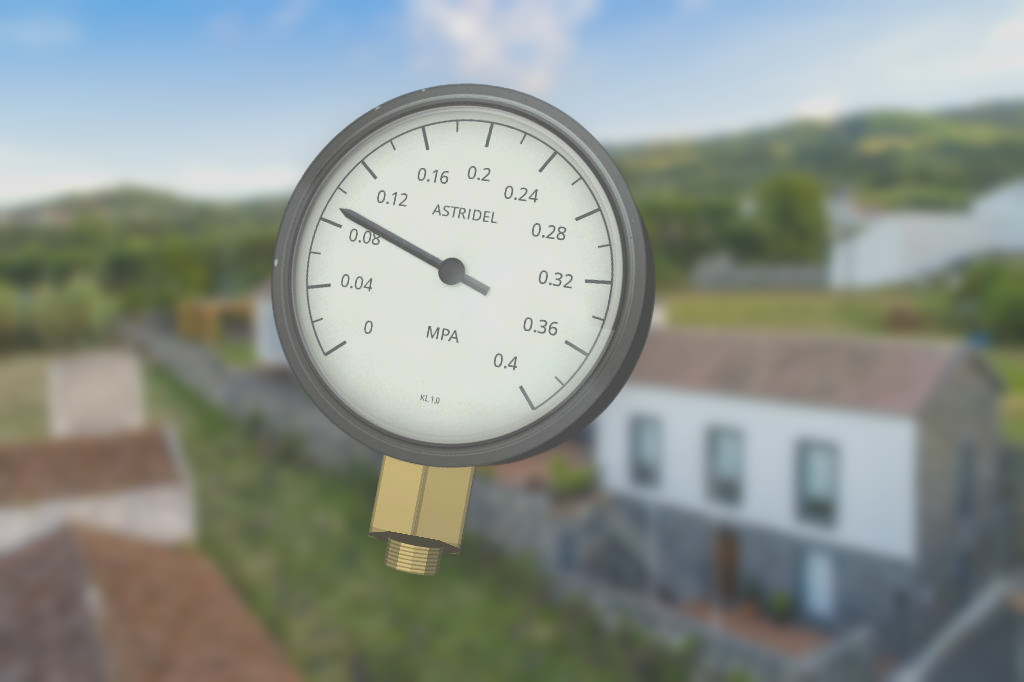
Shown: value=0.09 unit=MPa
